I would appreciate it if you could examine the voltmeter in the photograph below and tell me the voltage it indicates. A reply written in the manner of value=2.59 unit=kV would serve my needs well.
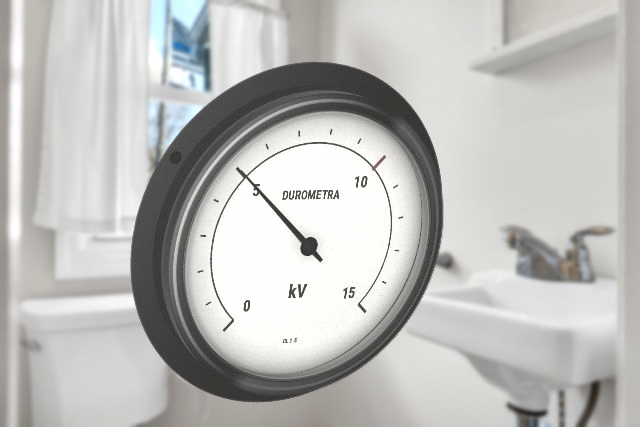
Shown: value=5 unit=kV
